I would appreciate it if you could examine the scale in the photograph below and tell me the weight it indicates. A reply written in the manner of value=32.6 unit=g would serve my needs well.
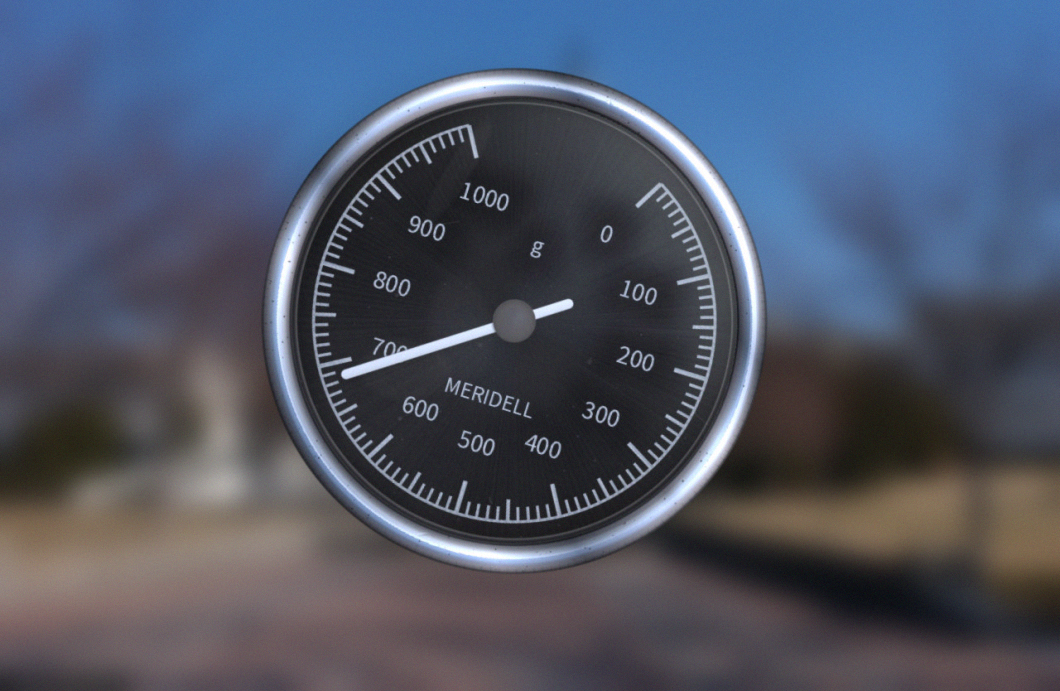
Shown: value=685 unit=g
